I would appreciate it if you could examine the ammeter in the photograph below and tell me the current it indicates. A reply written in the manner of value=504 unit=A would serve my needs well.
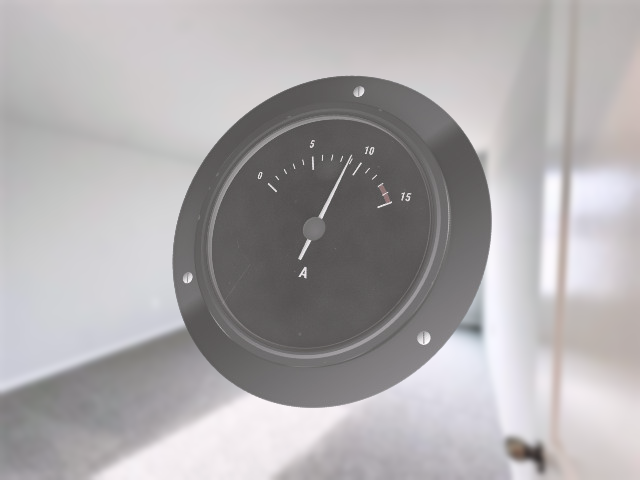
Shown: value=9 unit=A
